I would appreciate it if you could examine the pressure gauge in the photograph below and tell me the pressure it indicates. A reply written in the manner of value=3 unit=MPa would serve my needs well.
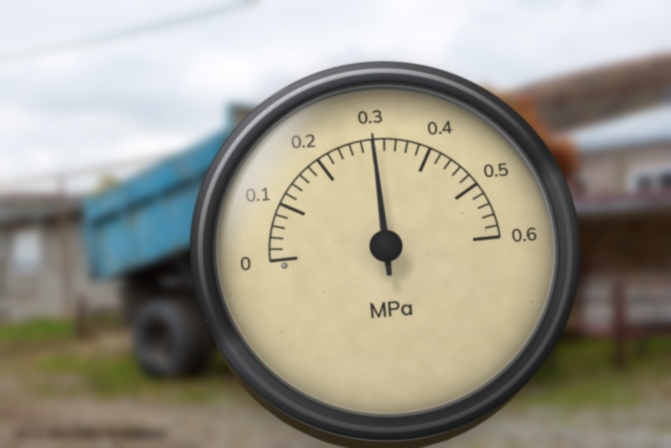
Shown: value=0.3 unit=MPa
